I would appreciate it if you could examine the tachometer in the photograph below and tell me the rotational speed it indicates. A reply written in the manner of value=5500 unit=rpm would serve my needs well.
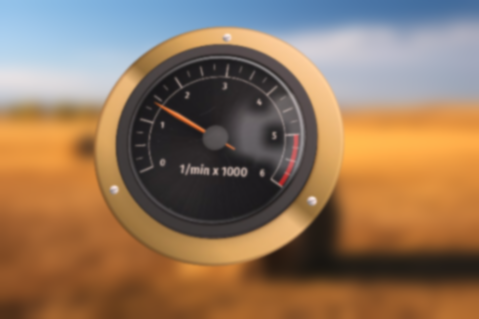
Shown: value=1375 unit=rpm
